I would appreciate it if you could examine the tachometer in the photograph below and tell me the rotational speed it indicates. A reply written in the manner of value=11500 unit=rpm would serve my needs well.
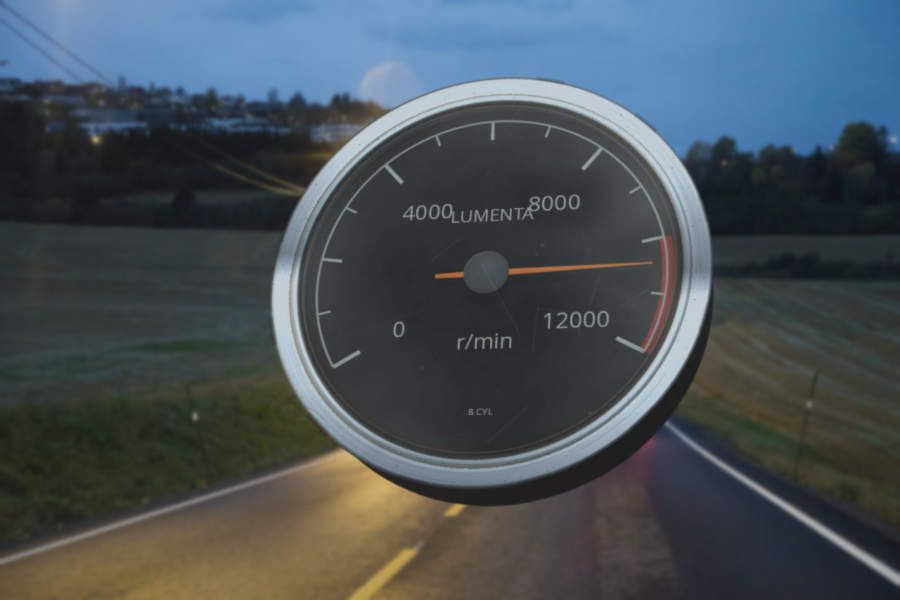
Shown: value=10500 unit=rpm
